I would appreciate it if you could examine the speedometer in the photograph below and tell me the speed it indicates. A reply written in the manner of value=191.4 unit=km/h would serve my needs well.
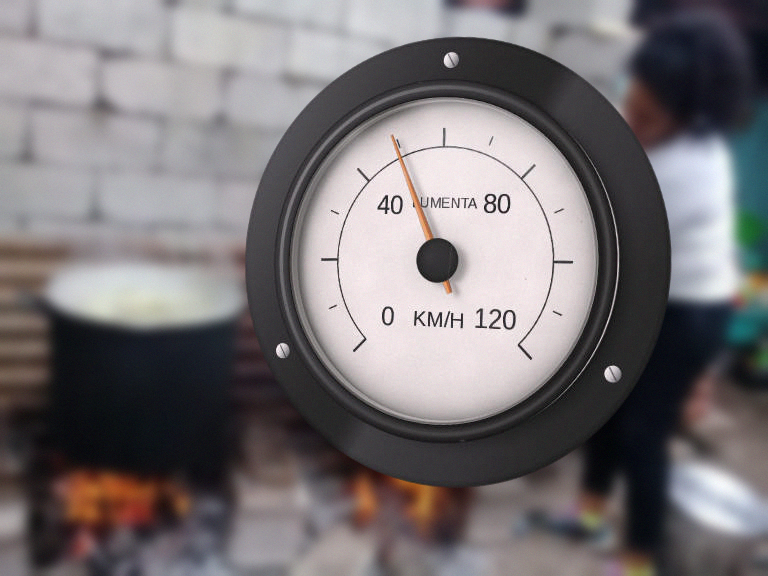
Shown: value=50 unit=km/h
